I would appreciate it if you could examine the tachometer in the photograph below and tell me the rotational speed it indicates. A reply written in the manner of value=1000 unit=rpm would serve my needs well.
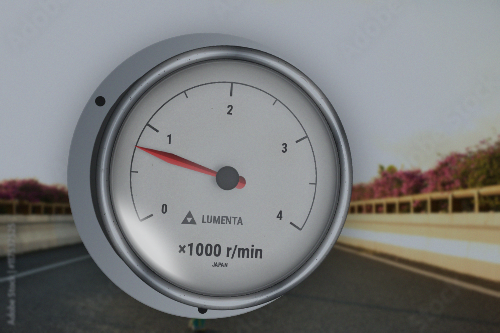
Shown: value=750 unit=rpm
